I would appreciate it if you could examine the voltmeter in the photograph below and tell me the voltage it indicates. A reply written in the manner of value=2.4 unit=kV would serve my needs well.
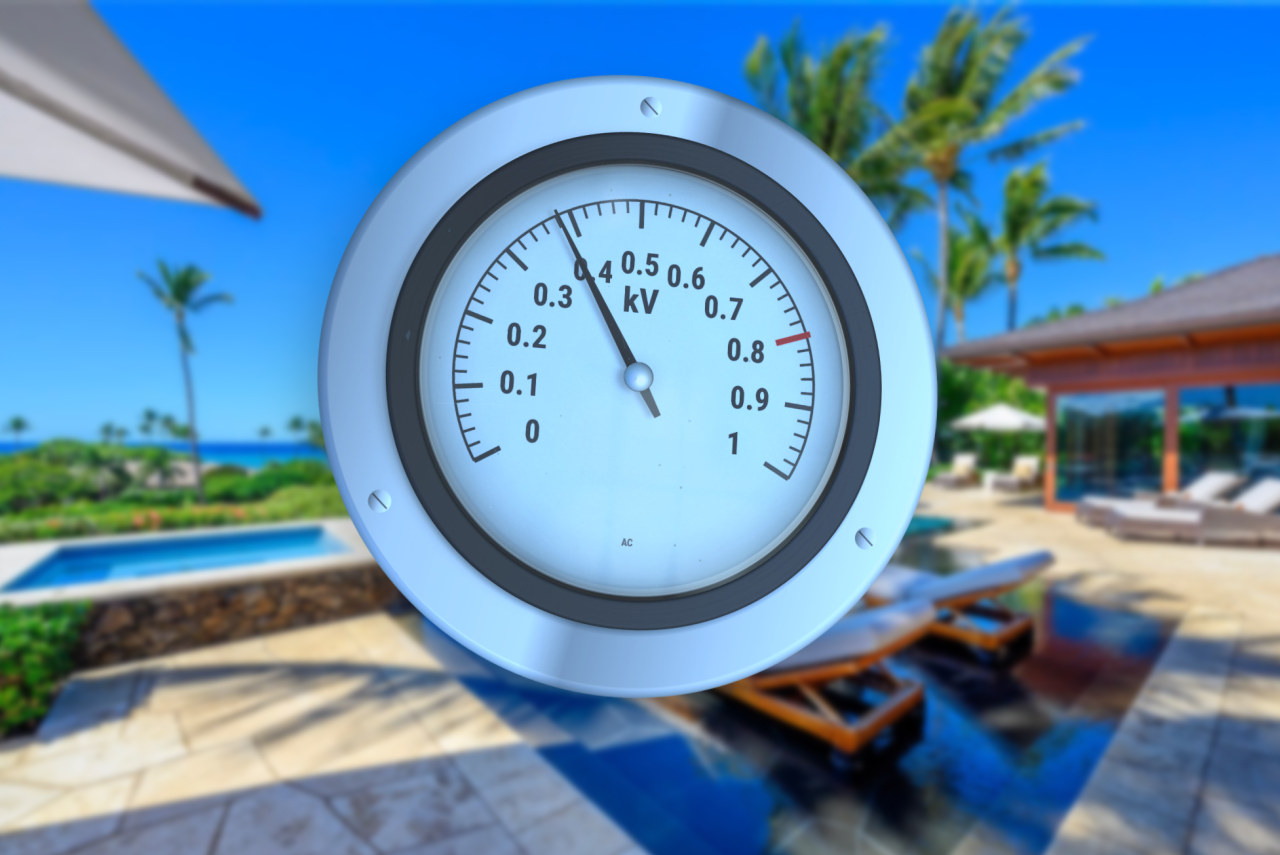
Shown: value=0.38 unit=kV
